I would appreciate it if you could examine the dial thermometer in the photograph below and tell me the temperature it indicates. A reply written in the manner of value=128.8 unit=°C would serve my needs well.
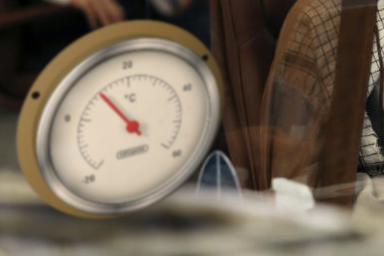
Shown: value=10 unit=°C
